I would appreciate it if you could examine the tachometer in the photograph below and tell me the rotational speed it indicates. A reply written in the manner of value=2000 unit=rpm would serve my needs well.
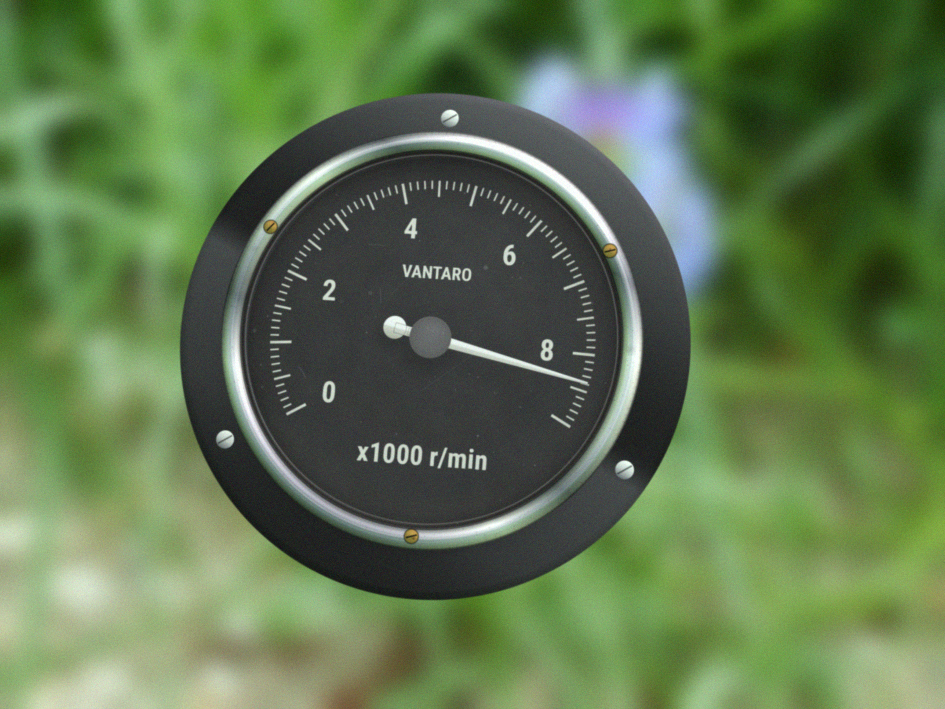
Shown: value=8400 unit=rpm
